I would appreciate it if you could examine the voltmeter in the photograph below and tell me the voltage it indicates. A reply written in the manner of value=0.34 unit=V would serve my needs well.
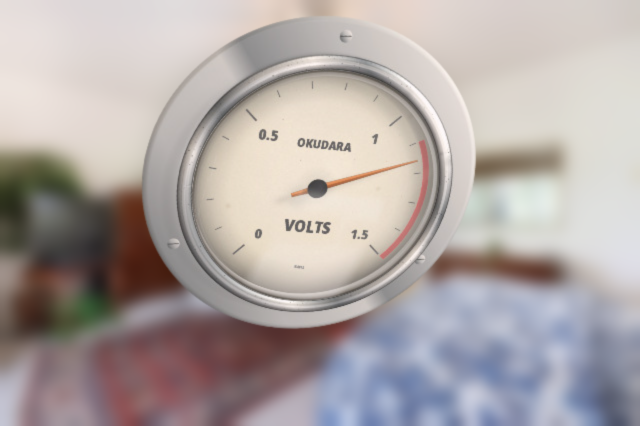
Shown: value=1.15 unit=V
